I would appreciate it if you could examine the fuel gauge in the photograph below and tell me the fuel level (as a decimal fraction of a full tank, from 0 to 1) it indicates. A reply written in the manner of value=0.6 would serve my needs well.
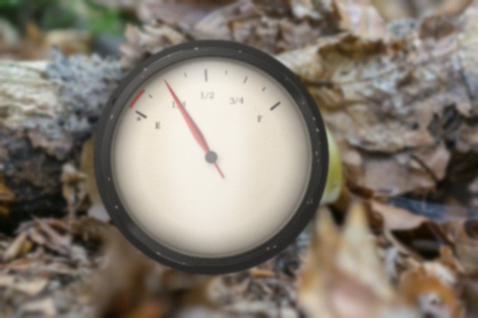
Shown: value=0.25
